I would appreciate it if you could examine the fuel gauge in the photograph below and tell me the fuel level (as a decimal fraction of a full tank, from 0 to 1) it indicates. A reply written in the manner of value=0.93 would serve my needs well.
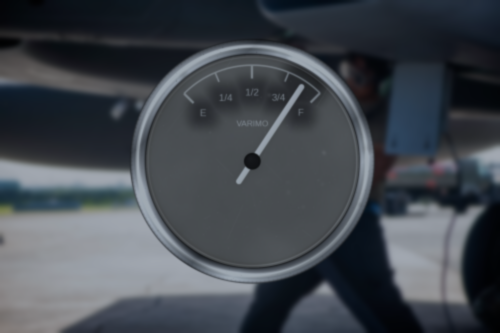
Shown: value=0.875
